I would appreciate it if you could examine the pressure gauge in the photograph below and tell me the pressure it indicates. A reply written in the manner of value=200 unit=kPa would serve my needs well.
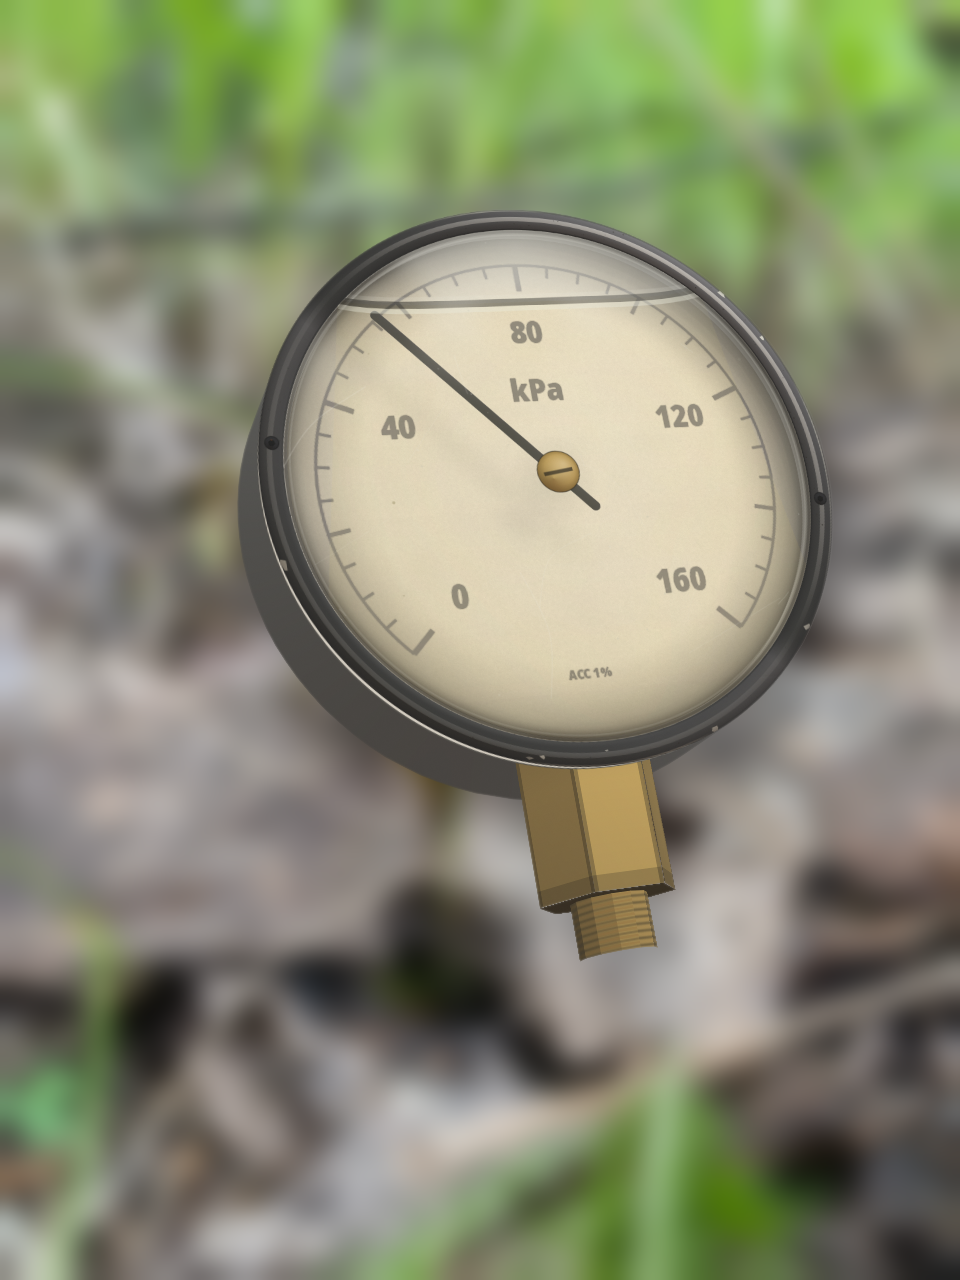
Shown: value=55 unit=kPa
